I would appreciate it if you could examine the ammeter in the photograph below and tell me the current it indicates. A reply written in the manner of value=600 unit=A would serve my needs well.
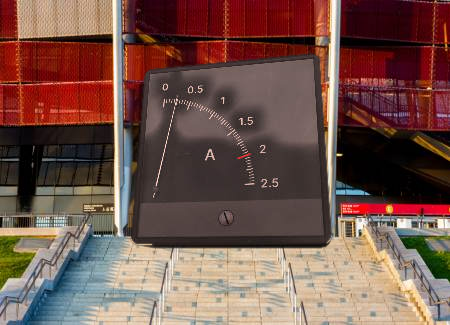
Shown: value=0.25 unit=A
